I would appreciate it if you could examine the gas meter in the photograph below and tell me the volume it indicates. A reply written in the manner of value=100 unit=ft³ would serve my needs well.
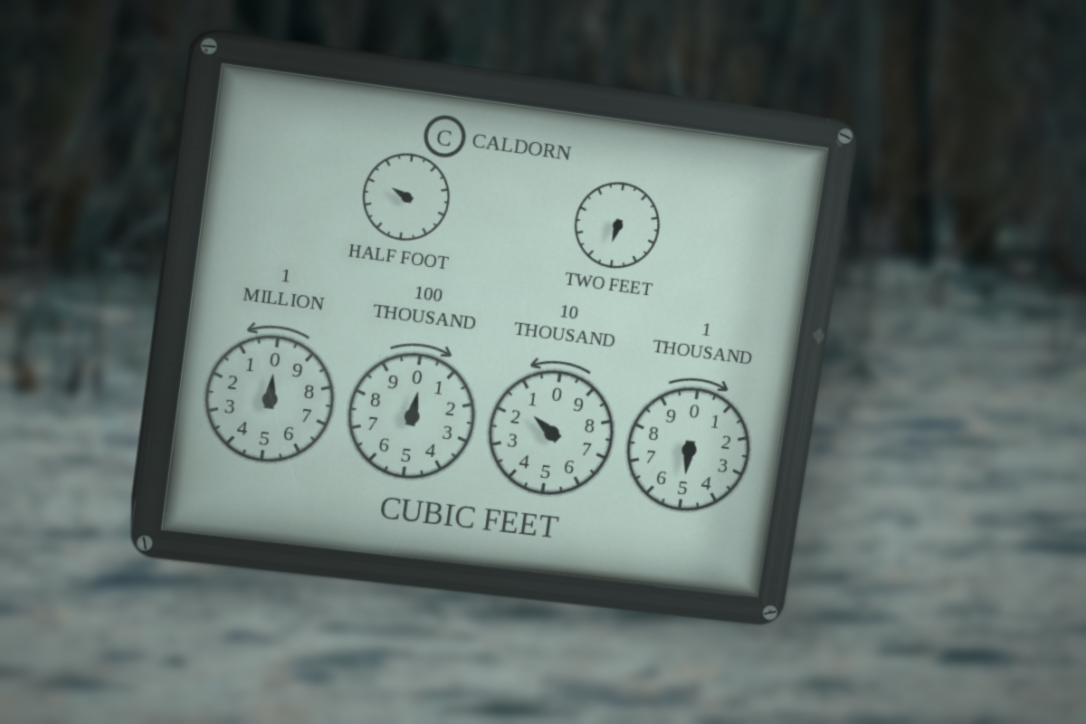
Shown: value=1500 unit=ft³
